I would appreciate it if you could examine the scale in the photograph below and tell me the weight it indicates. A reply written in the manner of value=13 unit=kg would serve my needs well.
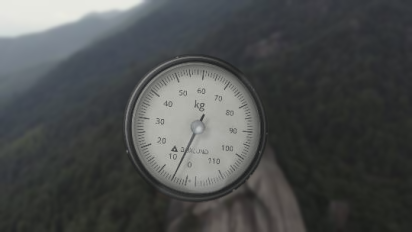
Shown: value=5 unit=kg
